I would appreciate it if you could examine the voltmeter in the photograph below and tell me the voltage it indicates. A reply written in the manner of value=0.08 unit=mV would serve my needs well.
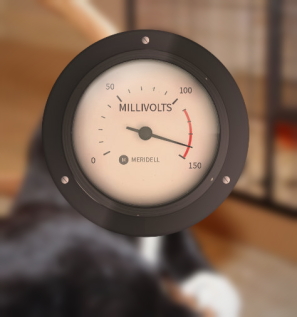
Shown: value=140 unit=mV
